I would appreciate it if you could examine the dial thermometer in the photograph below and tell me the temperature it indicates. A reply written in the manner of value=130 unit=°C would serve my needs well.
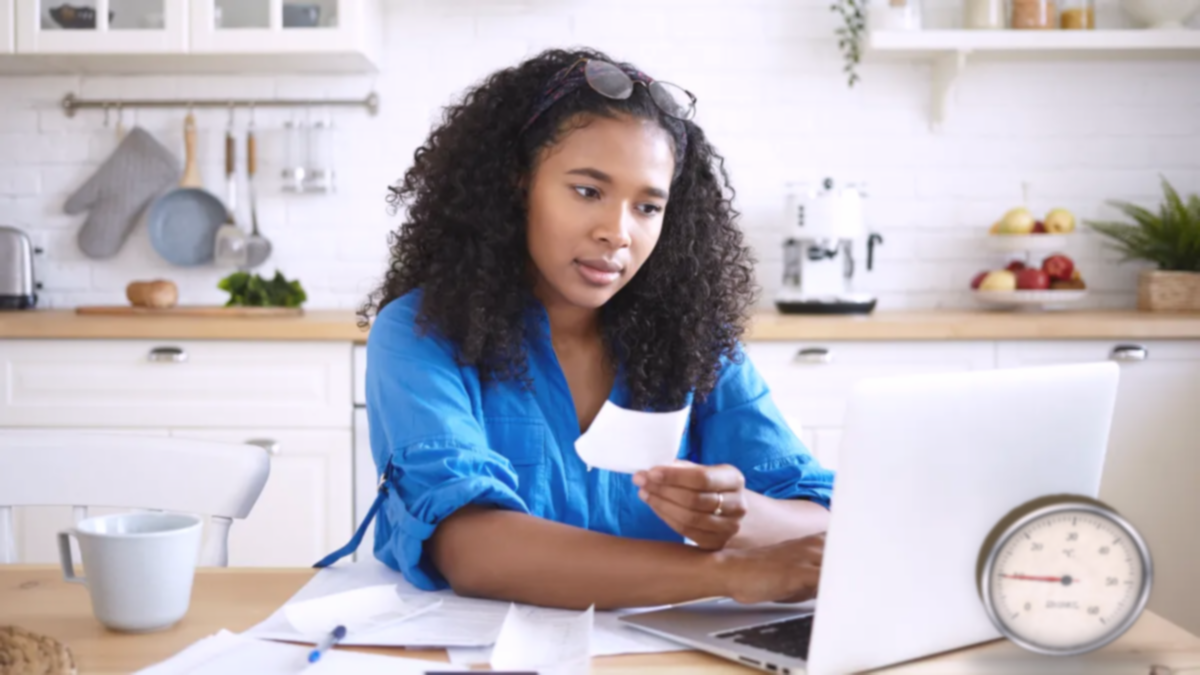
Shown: value=10 unit=°C
